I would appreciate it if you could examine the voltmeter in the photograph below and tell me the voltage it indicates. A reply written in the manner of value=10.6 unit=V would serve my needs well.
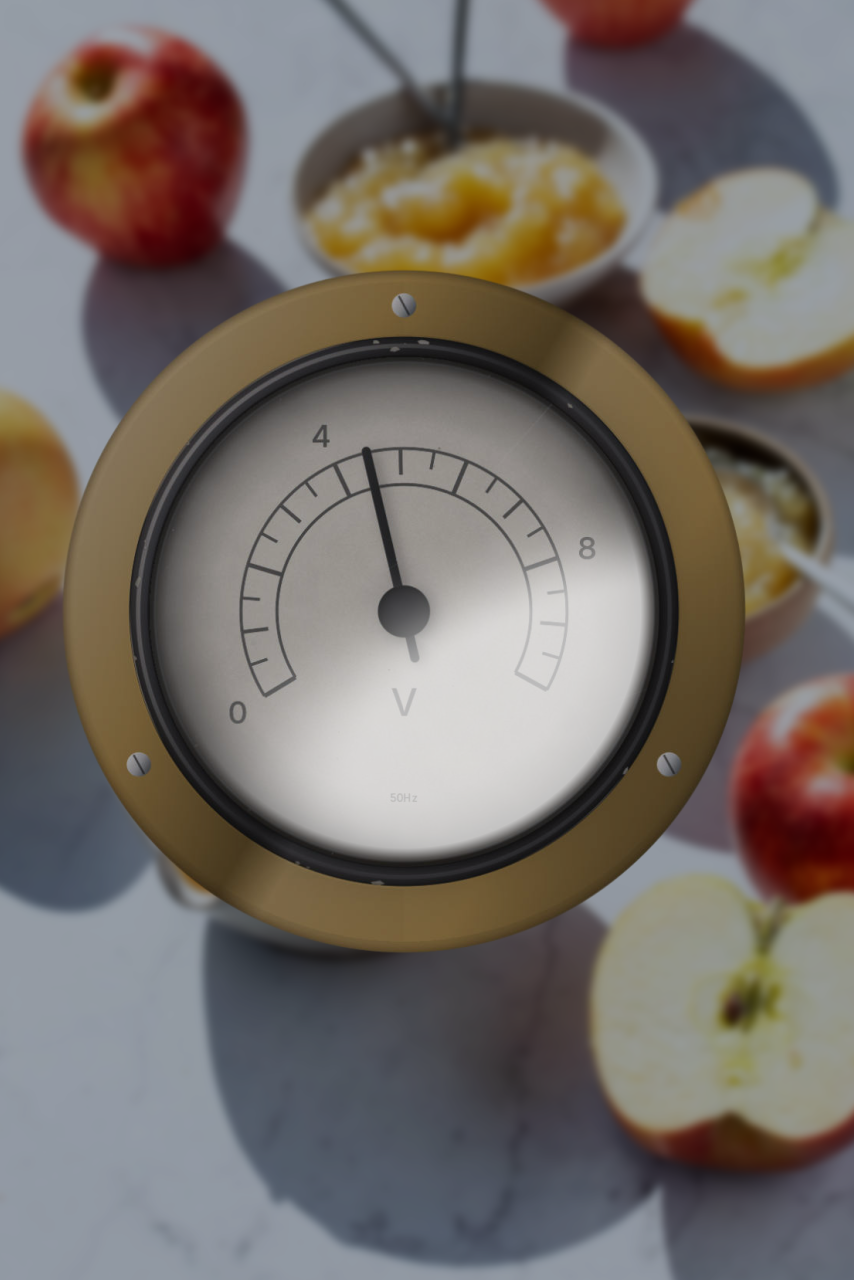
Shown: value=4.5 unit=V
